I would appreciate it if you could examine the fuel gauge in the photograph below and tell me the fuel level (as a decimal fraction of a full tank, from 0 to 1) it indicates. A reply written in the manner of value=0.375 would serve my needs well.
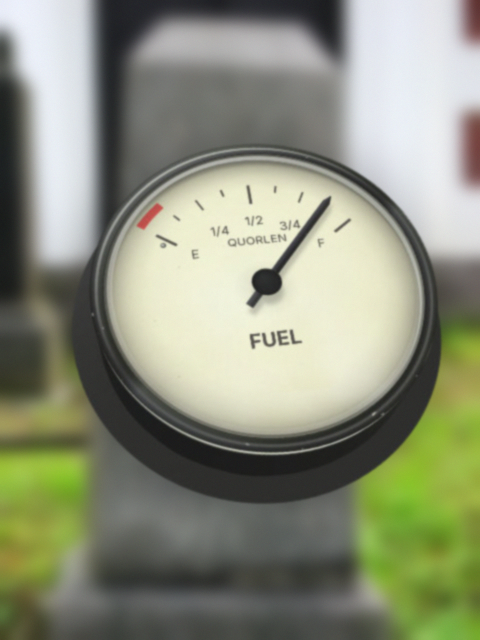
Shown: value=0.875
